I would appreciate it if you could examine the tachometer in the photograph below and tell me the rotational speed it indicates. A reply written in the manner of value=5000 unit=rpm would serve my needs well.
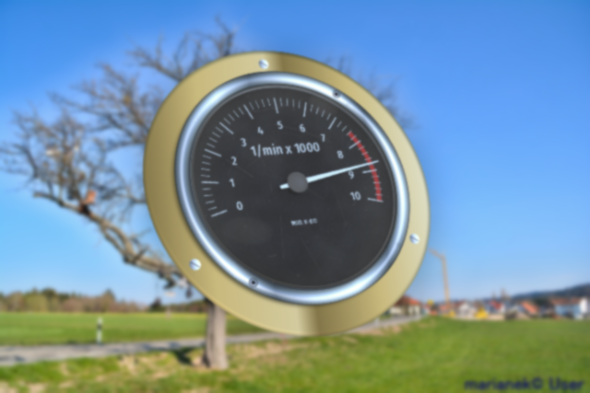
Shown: value=8800 unit=rpm
